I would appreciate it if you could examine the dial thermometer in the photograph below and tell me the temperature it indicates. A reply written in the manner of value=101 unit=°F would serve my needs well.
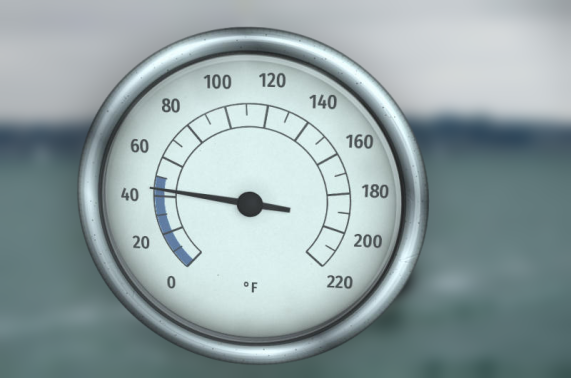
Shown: value=45 unit=°F
